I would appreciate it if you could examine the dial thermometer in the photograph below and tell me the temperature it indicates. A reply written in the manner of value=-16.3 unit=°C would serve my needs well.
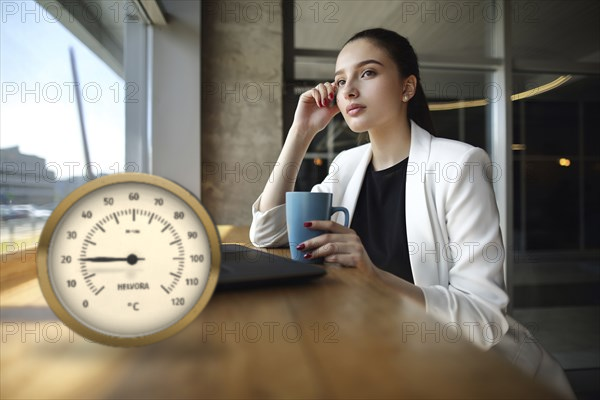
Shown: value=20 unit=°C
